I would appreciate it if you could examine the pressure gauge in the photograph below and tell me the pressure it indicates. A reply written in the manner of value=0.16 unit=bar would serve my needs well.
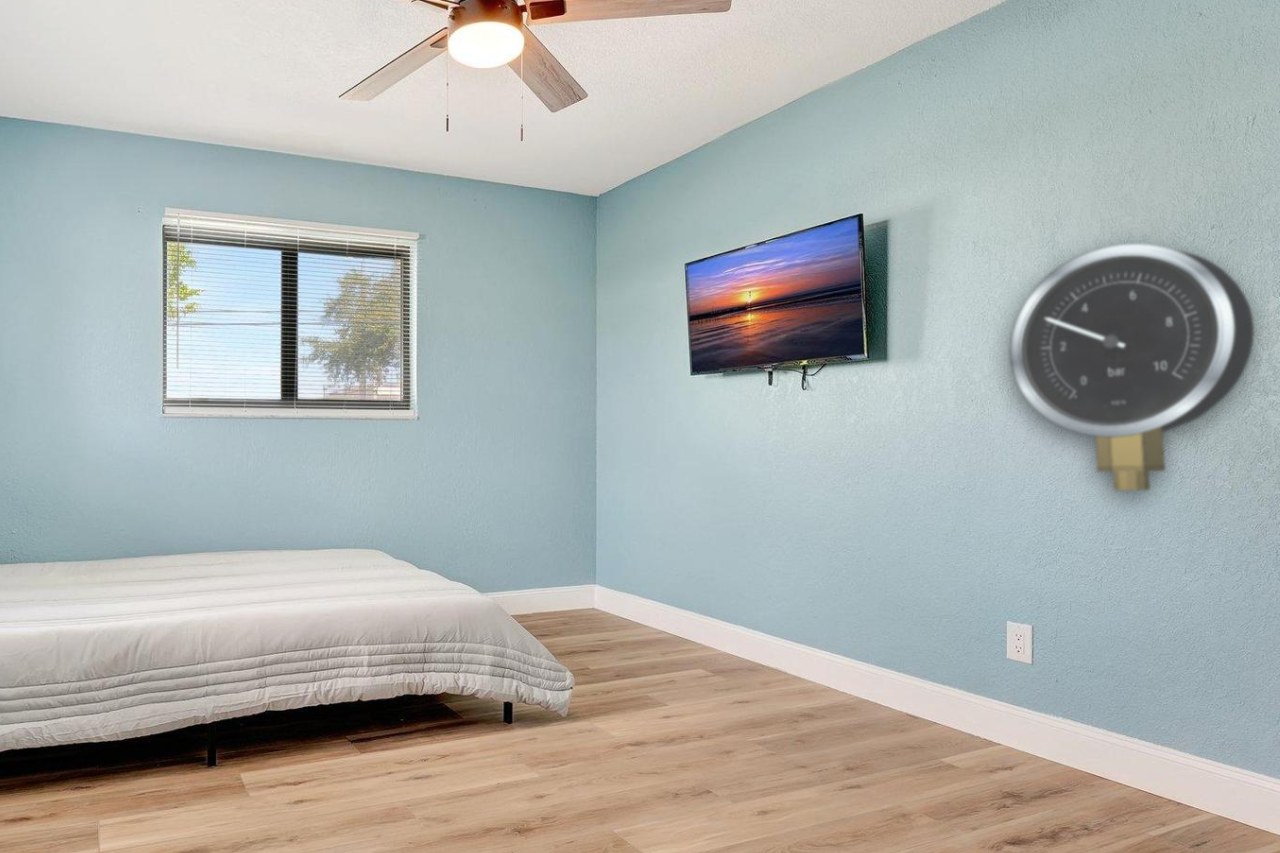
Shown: value=3 unit=bar
